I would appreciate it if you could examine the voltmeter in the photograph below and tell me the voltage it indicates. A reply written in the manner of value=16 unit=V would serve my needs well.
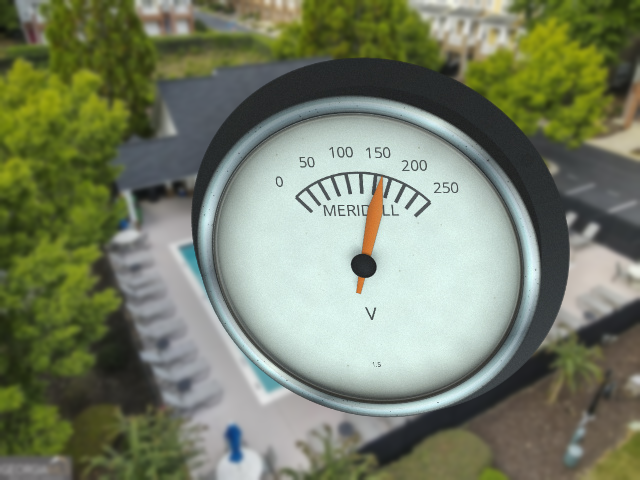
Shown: value=162.5 unit=V
